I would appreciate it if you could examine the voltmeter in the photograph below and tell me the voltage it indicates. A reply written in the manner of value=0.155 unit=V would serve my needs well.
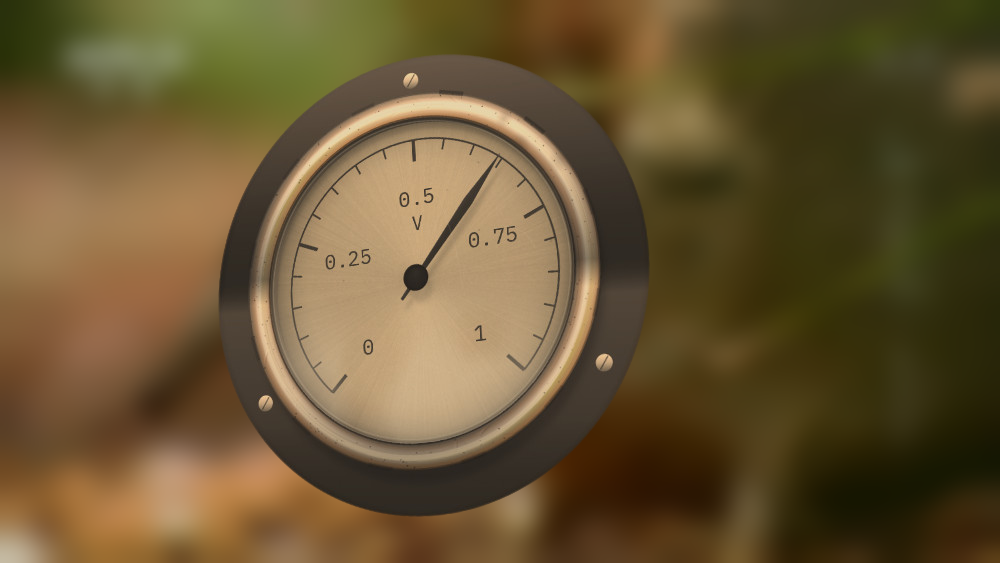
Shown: value=0.65 unit=V
